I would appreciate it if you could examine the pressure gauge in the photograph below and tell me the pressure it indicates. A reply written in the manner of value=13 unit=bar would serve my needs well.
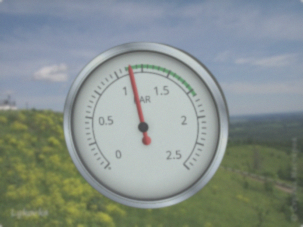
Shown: value=1.15 unit=bar
